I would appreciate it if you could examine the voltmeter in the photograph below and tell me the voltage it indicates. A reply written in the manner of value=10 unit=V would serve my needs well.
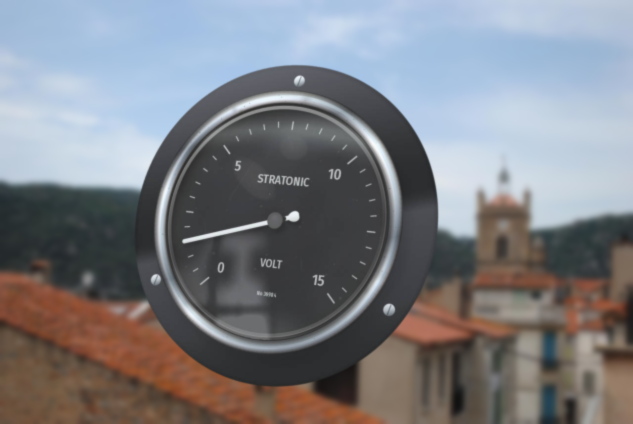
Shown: value=1.5 unit=V
